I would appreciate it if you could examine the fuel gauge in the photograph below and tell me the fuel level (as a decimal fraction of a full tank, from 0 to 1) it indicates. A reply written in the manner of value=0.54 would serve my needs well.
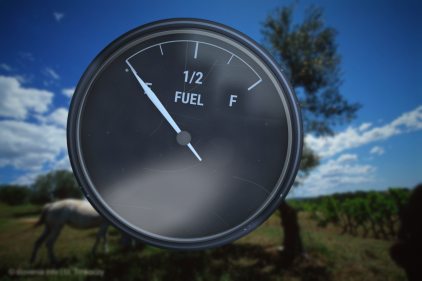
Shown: value=0
